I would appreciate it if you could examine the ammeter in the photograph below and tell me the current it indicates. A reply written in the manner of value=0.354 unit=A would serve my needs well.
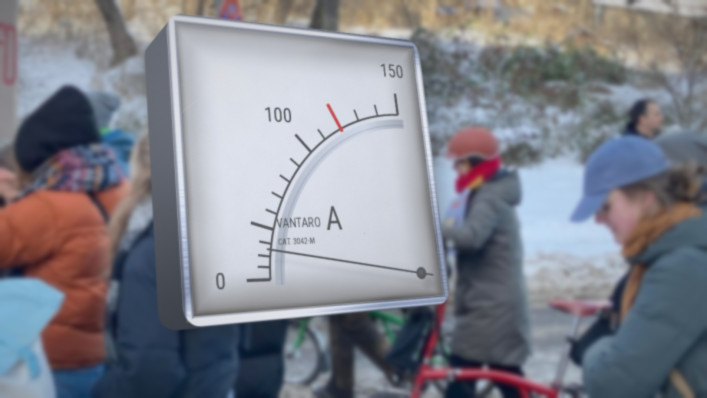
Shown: value=35 unit=A
